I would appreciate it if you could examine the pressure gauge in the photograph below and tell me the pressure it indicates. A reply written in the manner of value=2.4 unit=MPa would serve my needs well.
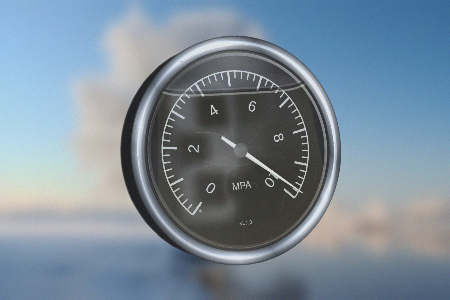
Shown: value=9.8 unit=MPa
